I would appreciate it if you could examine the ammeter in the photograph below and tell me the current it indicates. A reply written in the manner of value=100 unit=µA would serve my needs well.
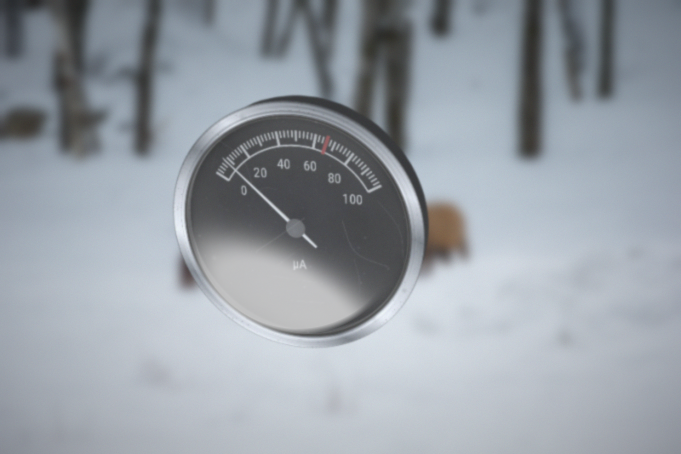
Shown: value=10 unit=µA
